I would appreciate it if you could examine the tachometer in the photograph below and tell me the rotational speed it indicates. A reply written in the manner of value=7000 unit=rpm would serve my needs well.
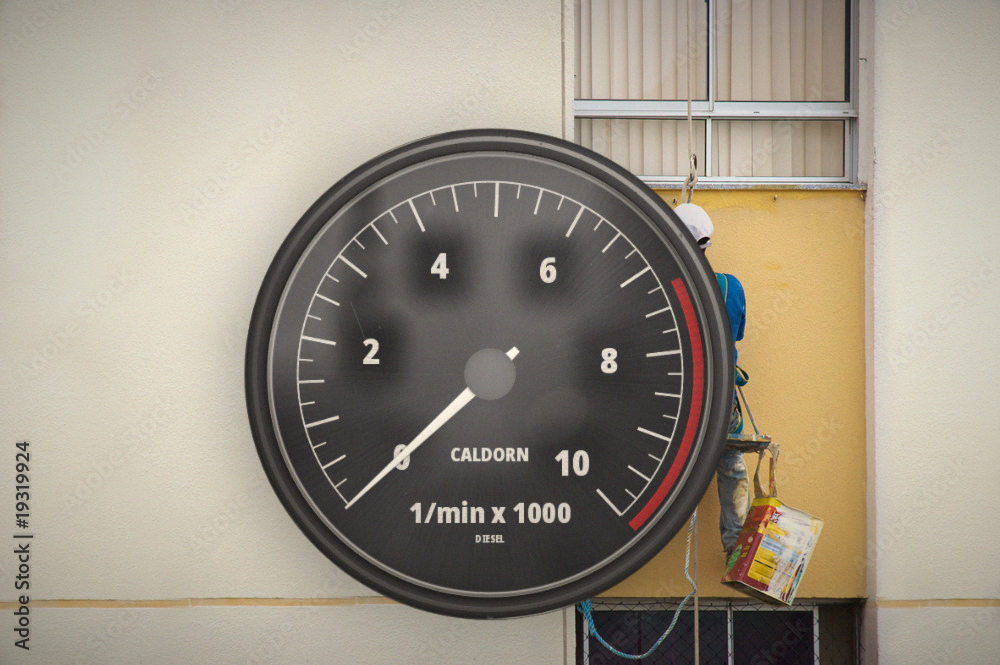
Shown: value=0 unit=rpm
